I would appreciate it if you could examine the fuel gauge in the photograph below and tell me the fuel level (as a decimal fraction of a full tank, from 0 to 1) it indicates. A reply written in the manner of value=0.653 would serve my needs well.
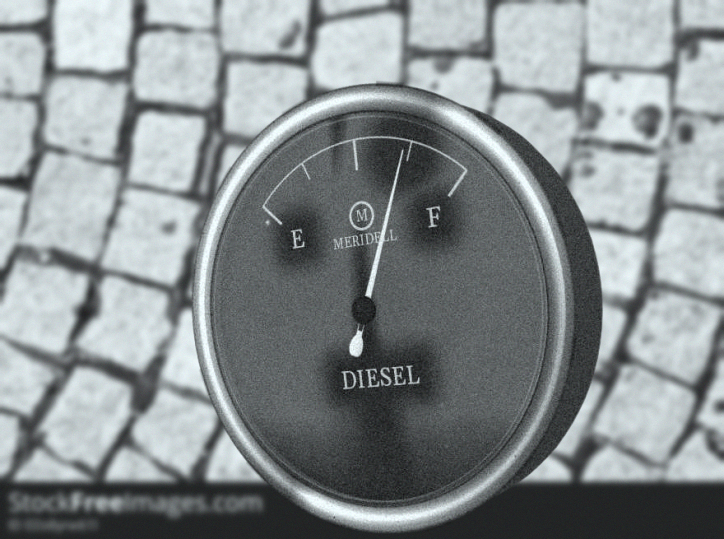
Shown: value=0.75
